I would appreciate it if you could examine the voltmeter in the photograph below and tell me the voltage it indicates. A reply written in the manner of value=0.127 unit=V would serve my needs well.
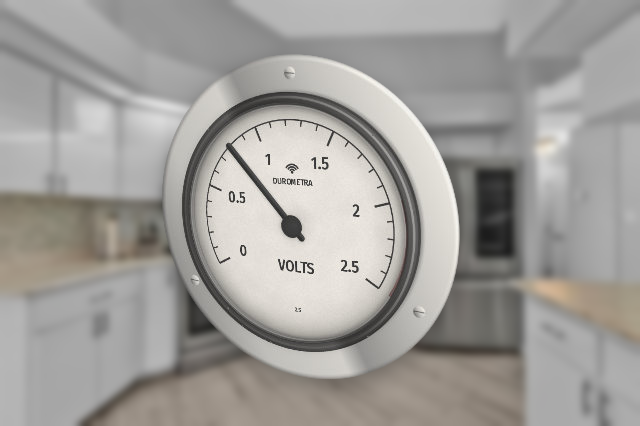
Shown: value=0.8 unit=V
